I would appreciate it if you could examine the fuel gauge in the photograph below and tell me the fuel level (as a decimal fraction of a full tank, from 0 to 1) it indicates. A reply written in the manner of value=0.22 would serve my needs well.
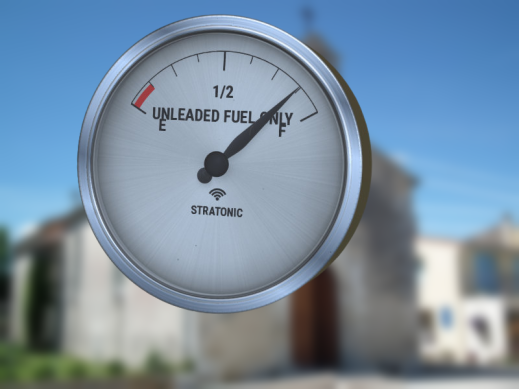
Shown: value=0.875
